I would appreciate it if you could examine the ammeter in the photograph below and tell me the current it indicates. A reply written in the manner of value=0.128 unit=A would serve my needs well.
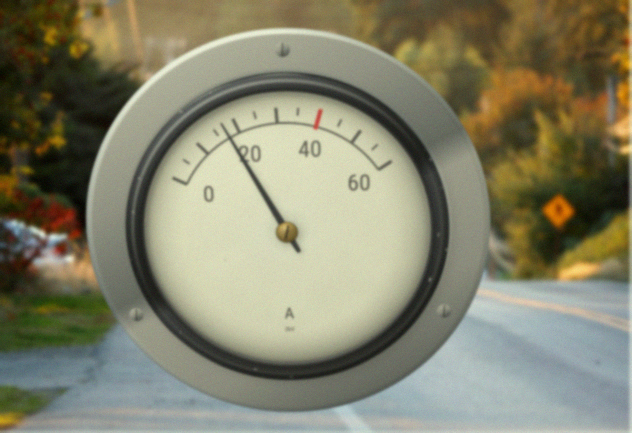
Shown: value=17.5 unit=A
